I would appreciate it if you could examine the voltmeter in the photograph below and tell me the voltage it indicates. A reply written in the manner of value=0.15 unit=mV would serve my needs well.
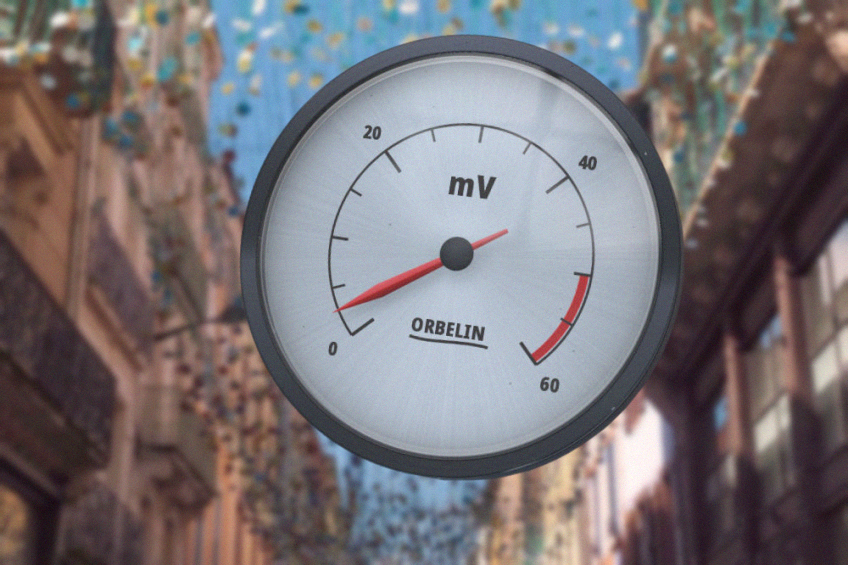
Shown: value=2.5 unit=mV
